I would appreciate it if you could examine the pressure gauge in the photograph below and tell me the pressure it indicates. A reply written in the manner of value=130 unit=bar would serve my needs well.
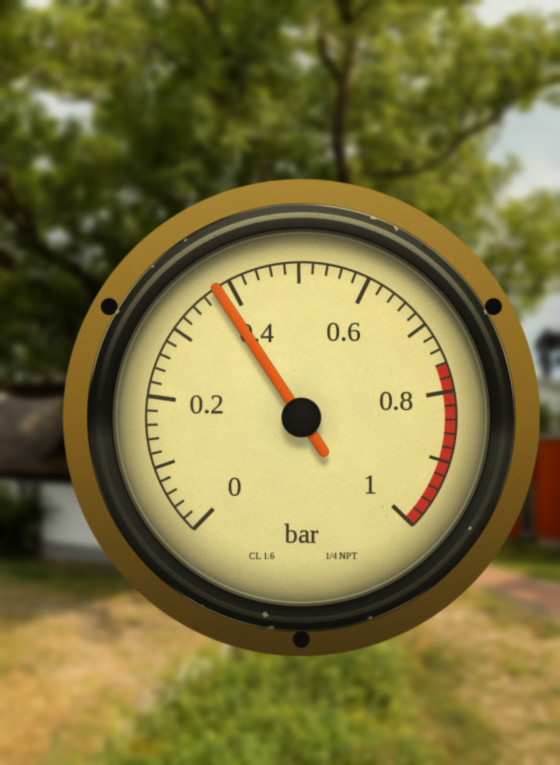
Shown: value=0.38 unit=bar
